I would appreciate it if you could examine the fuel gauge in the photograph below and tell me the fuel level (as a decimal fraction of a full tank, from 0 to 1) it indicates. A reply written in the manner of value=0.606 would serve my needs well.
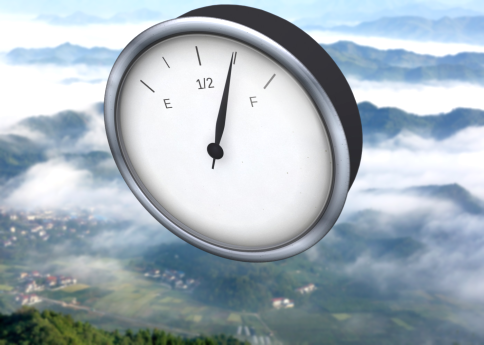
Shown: value=0.75
